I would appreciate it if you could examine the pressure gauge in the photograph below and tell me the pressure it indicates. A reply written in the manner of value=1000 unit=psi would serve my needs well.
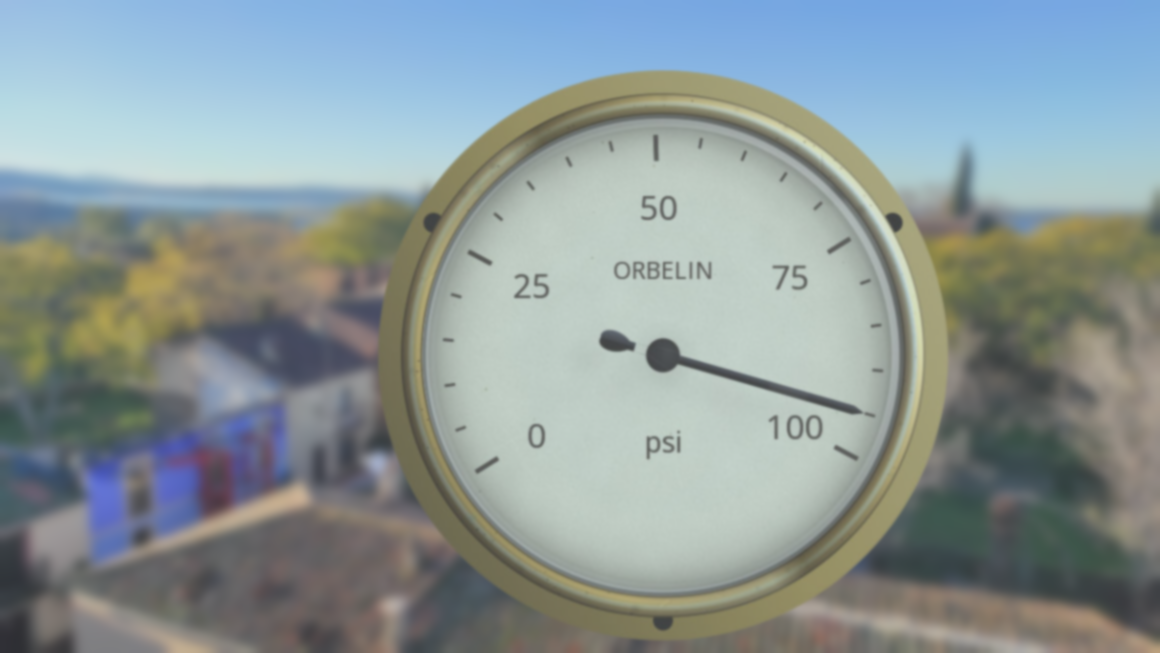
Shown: value=95 unit=psi
